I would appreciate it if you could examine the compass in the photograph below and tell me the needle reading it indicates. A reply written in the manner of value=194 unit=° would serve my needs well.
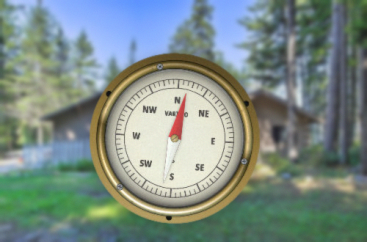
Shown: value=10 unit=°
